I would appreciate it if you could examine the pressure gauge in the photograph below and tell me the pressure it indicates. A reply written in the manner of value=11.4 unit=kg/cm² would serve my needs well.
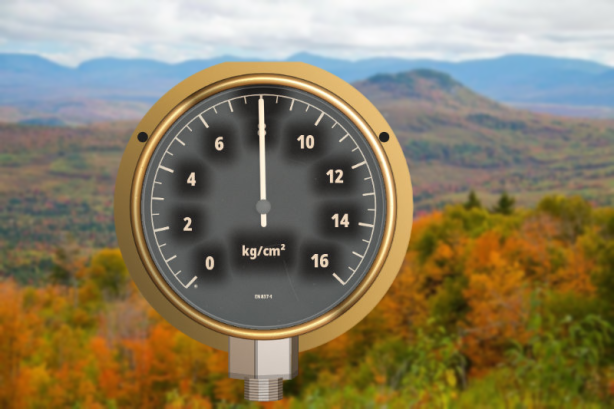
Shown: value=8 unit=kg/cm²
